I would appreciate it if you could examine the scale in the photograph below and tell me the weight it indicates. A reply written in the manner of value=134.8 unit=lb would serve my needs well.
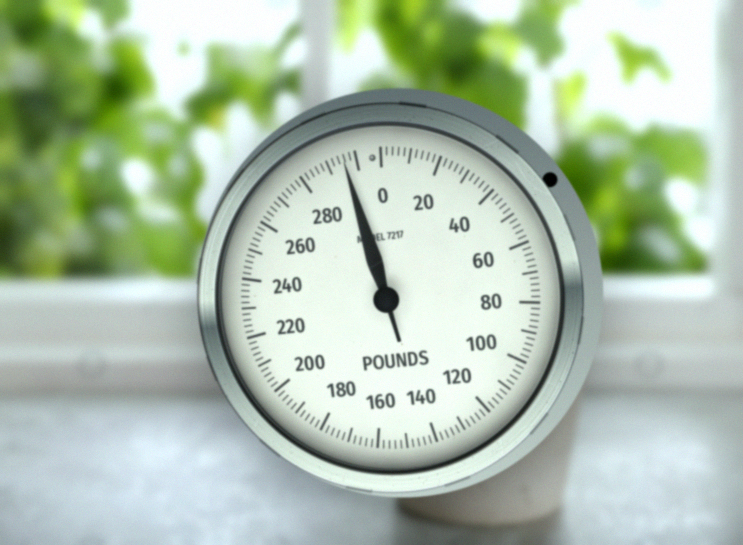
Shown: value=296 unit=lb
